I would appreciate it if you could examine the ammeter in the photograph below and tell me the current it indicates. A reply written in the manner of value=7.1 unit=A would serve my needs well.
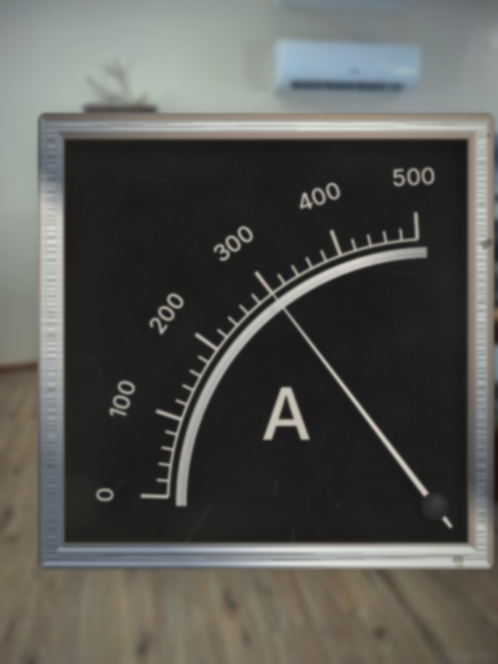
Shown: value=300 unit=A
